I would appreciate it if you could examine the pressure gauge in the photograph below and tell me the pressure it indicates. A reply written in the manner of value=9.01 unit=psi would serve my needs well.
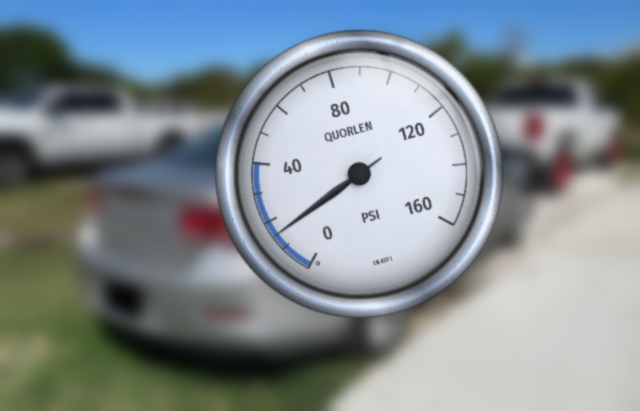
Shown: value=15 unit=psi
